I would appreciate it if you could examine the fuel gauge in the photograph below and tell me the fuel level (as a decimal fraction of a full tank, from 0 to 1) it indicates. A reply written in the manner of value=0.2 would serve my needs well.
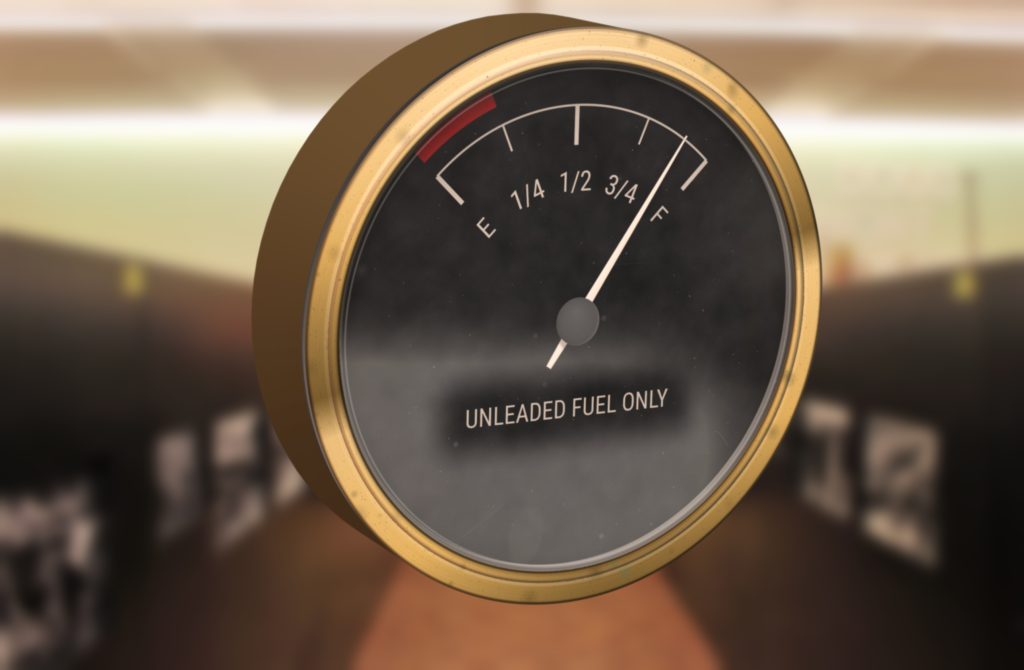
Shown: value=0.875
